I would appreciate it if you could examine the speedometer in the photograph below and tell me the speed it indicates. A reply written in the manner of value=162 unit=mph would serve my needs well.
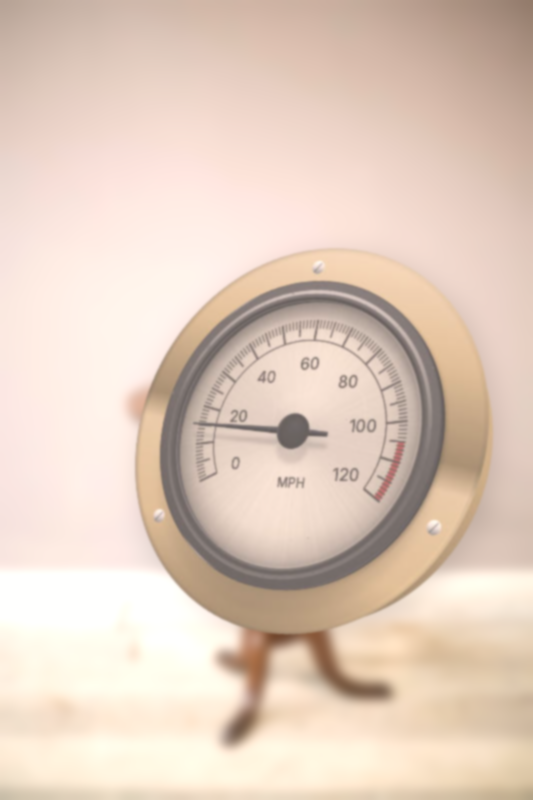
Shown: value=15 unit=mph
